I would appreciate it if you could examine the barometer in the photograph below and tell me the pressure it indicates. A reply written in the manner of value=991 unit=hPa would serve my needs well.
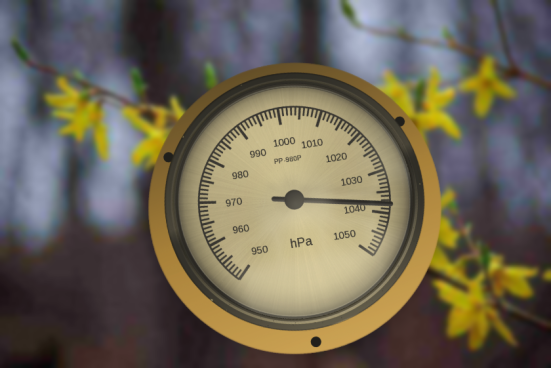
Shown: value=1038 unit=hPa
